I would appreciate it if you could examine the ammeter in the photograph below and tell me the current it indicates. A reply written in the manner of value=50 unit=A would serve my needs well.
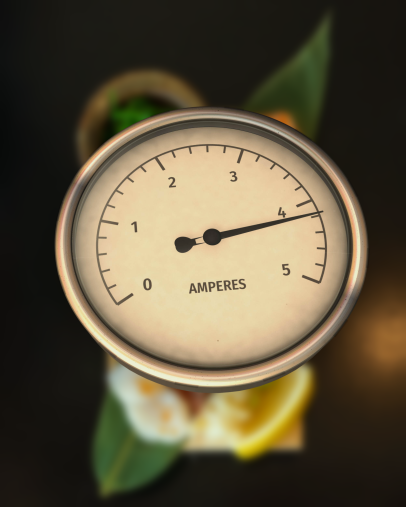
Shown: value=4.2 unit=A
